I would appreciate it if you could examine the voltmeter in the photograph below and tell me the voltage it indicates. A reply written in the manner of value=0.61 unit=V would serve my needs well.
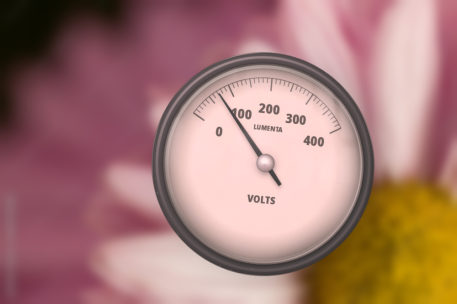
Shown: value=70 unit=V
